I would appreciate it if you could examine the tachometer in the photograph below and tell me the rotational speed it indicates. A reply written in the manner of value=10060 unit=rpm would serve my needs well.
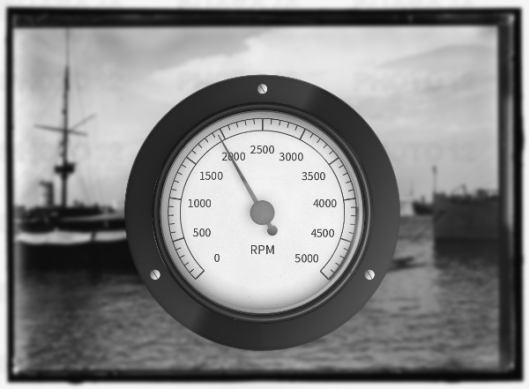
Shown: value=1950 unit=rpm
